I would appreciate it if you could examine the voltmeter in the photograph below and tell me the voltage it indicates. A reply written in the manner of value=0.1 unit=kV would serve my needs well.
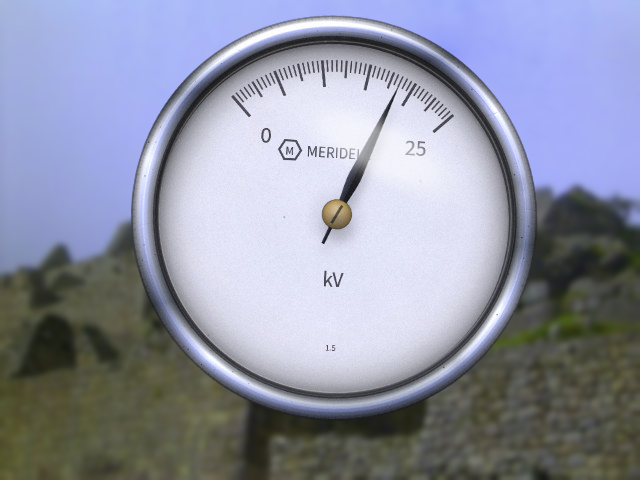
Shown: value=18.5 unit=kV
